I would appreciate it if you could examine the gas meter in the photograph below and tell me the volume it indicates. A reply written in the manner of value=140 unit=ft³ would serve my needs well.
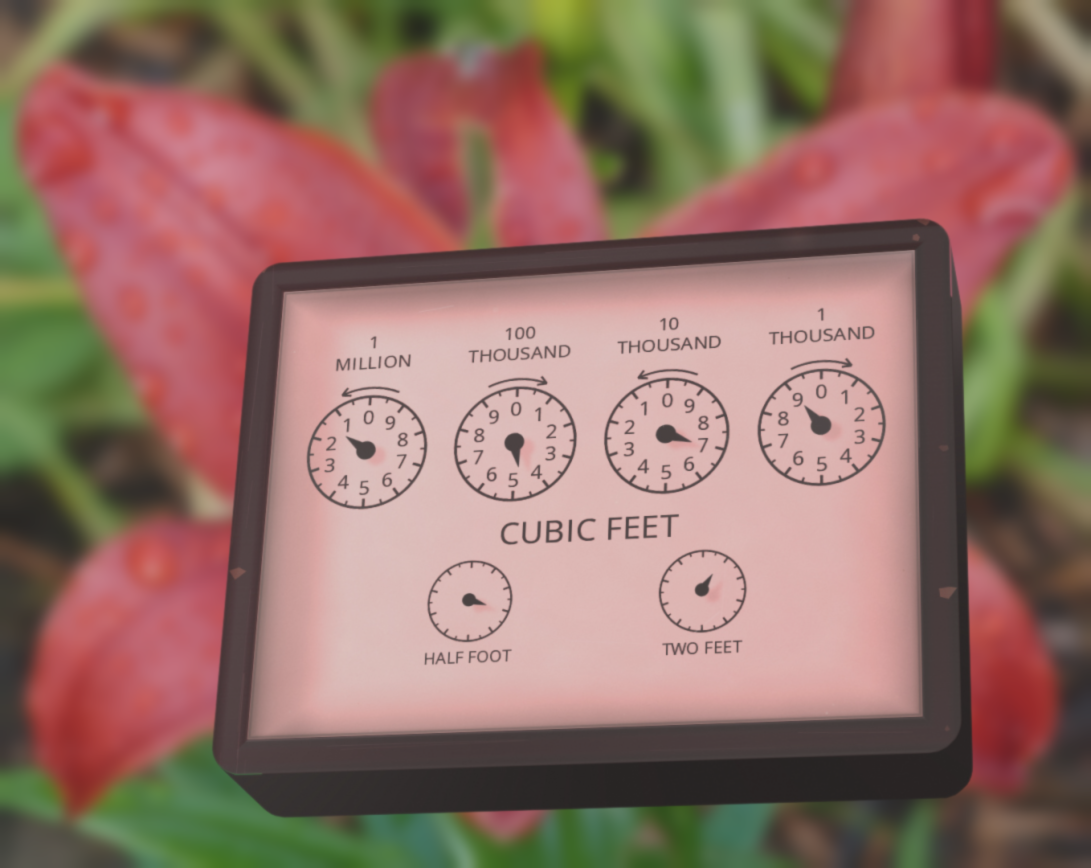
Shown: value=146900 unit=ft³
